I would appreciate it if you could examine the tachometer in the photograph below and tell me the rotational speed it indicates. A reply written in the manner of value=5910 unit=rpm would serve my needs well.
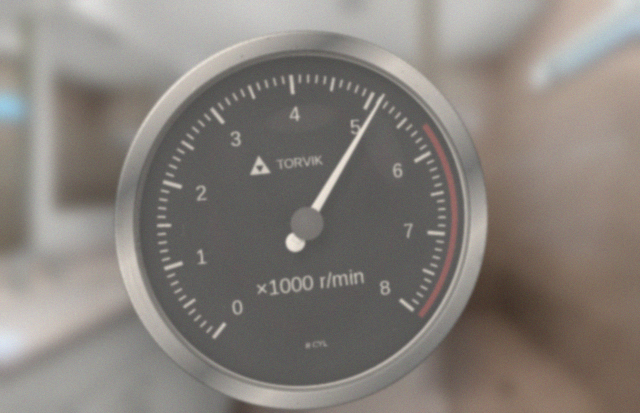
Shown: value=5100 unit=rpm
